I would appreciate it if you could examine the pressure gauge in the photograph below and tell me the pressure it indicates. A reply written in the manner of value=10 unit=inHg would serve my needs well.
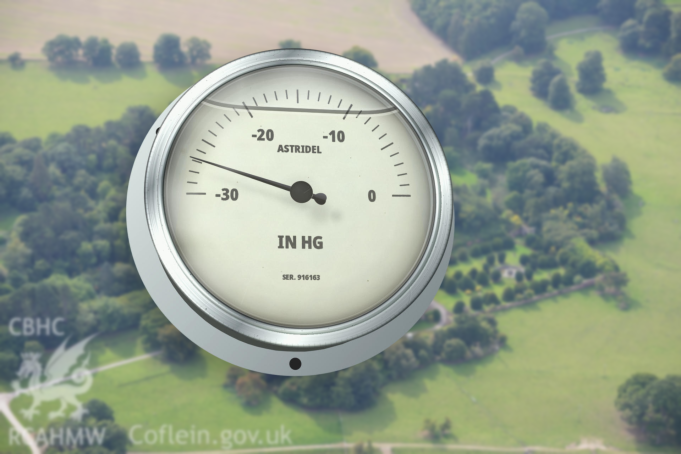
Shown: value=-27 unit=inHg
